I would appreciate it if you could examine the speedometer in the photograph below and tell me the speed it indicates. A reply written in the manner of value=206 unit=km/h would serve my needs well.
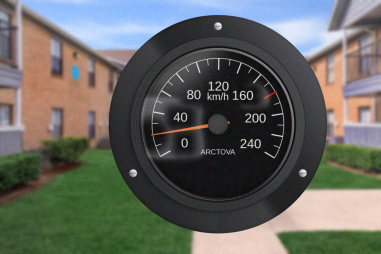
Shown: value=20 unit=km/h
